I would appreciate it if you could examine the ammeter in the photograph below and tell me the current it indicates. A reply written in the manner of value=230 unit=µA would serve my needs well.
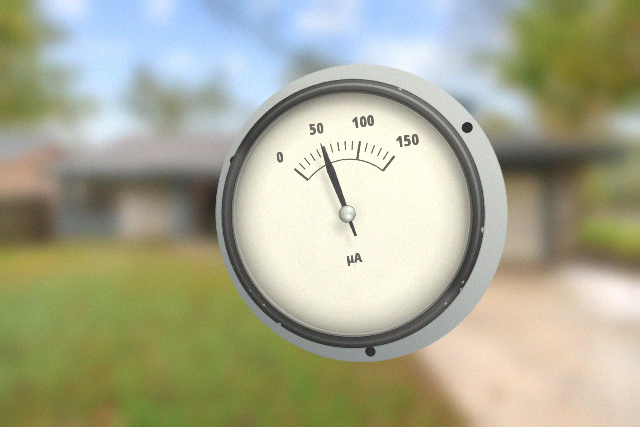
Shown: value=50 unit=µA
